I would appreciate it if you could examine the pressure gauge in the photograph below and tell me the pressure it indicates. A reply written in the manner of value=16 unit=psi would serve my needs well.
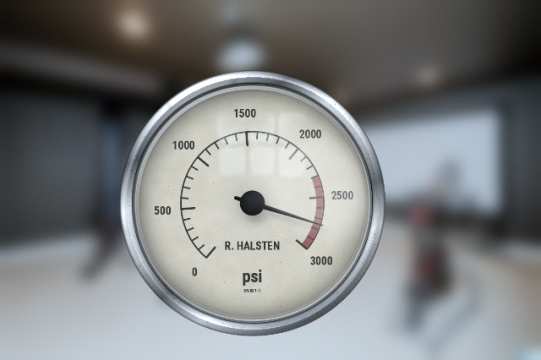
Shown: value=2750 unit=psi
